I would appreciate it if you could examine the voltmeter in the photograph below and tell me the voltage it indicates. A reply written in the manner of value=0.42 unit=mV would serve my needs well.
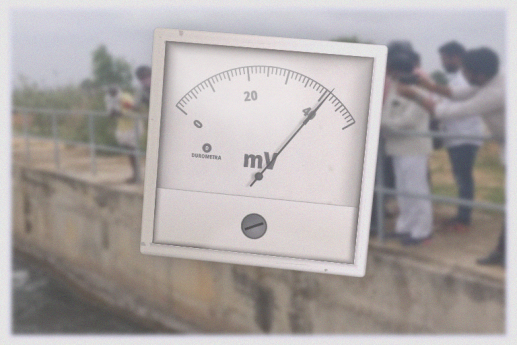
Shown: value=41 unit=mV
